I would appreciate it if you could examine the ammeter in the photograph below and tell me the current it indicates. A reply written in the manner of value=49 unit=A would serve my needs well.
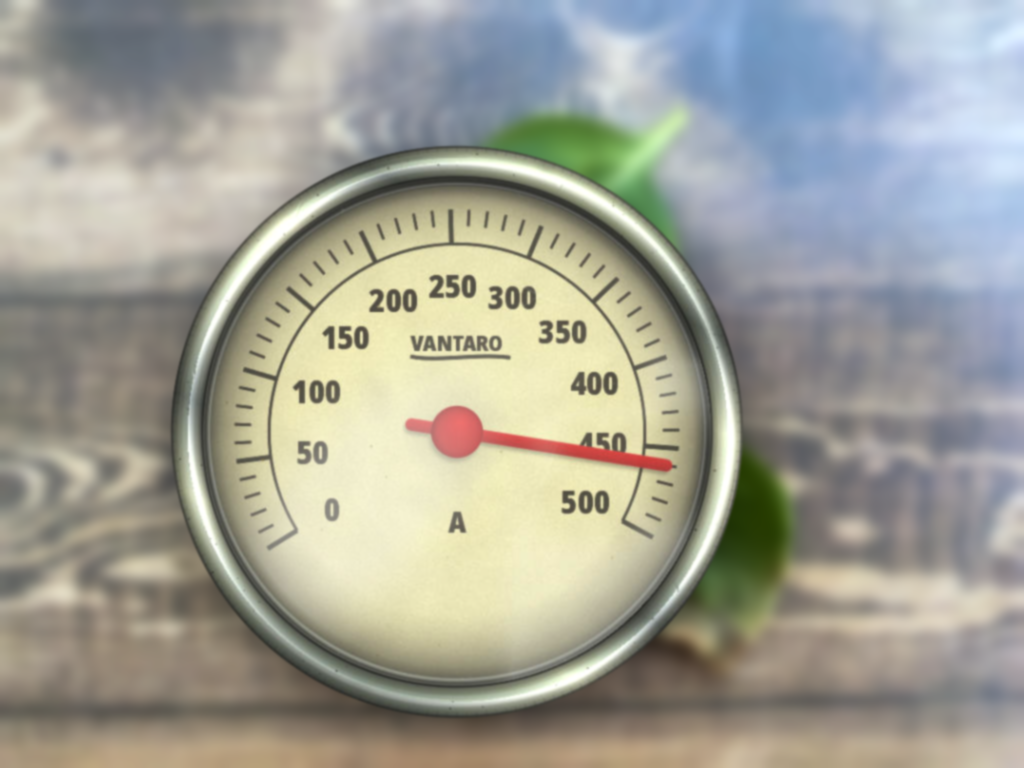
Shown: value=460 unit=A
